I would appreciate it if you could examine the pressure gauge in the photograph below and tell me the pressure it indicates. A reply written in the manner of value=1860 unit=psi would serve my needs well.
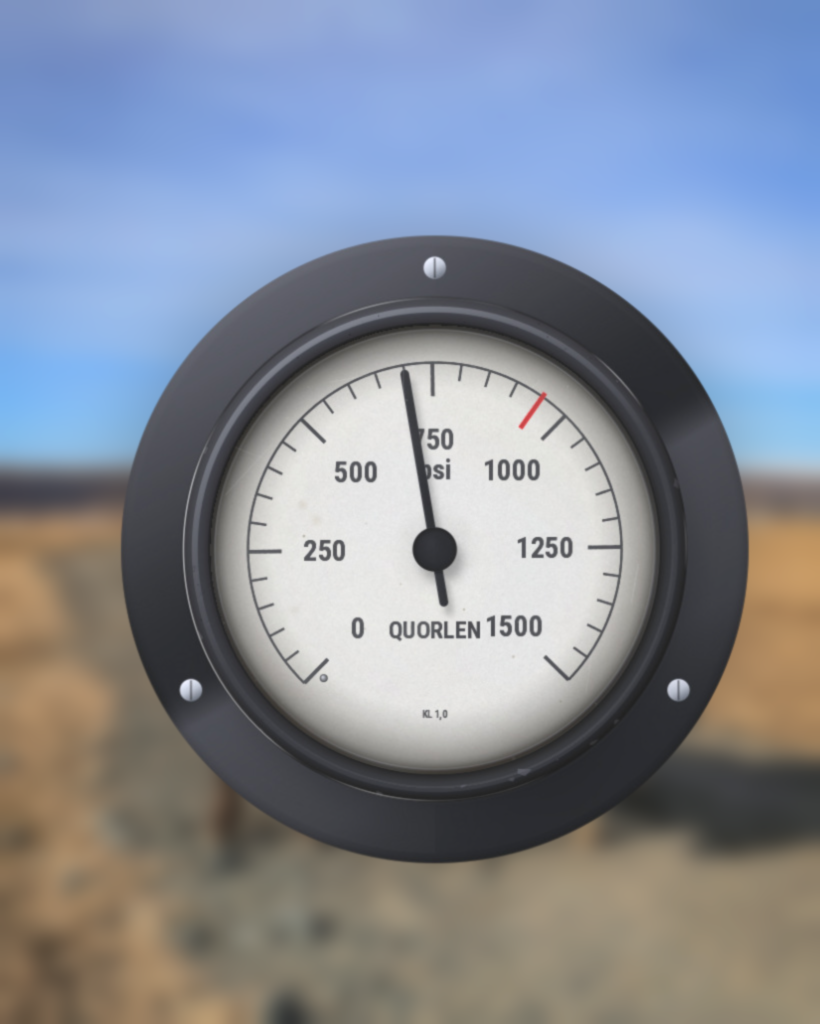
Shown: value=700 unit=psi
